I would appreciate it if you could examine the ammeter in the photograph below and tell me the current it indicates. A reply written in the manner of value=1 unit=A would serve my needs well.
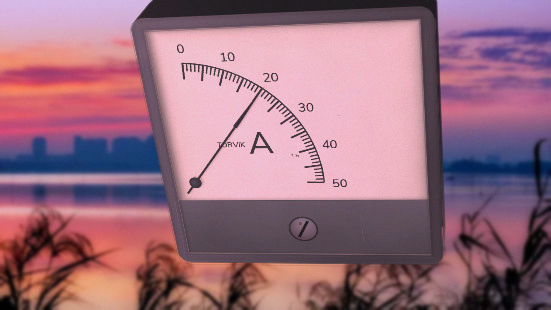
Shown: value=20 unit=A
